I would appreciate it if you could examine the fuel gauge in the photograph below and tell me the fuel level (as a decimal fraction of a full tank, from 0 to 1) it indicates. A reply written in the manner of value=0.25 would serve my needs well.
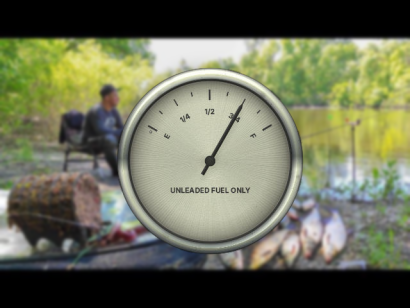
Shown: value=0.75
